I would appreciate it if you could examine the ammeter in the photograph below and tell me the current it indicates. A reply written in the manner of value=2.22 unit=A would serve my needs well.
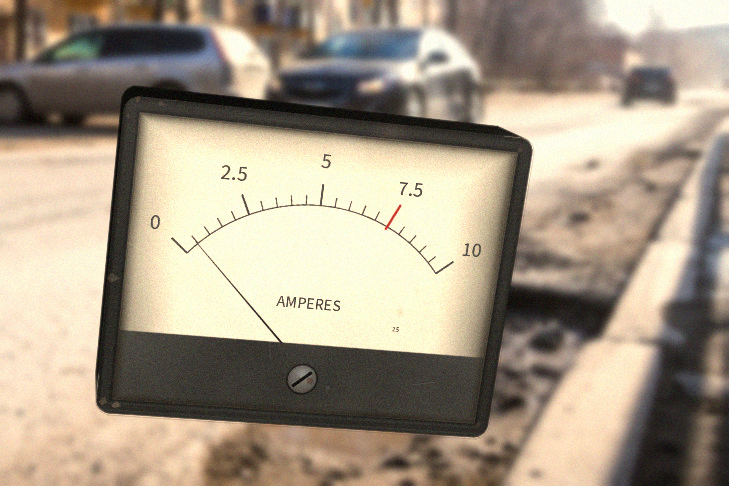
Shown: value=0.5 unit=A
